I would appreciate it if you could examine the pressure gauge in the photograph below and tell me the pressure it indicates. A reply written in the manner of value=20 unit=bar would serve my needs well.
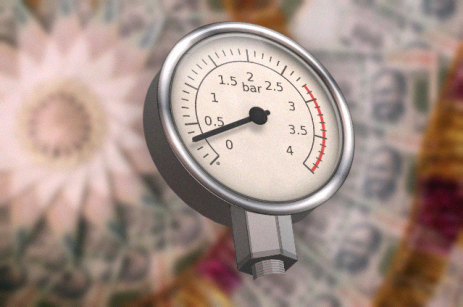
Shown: value=0.3 unit=bar
